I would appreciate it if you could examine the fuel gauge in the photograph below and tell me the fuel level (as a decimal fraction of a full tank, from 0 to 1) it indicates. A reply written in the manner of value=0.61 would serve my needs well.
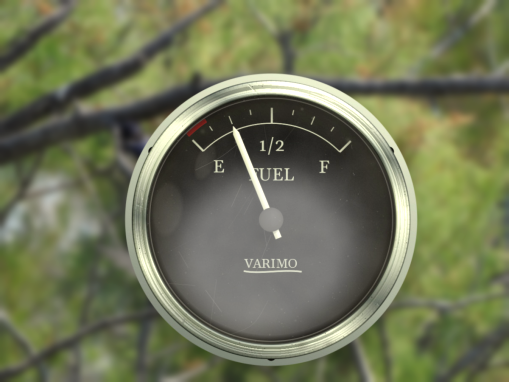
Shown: value=0.25
